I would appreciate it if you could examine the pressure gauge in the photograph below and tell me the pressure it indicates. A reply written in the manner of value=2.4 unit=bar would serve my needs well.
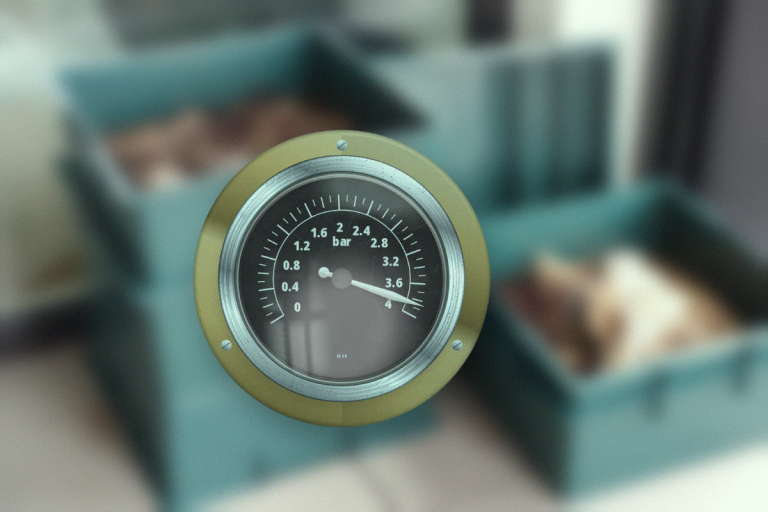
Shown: value=3.85 unit=bar
